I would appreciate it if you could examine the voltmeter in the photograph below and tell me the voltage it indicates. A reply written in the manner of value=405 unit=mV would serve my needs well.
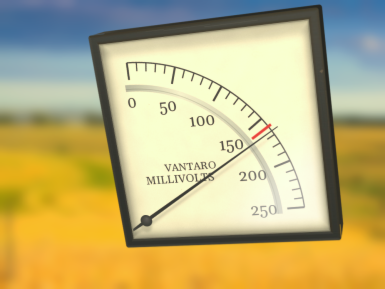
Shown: value=165 unit=mV
